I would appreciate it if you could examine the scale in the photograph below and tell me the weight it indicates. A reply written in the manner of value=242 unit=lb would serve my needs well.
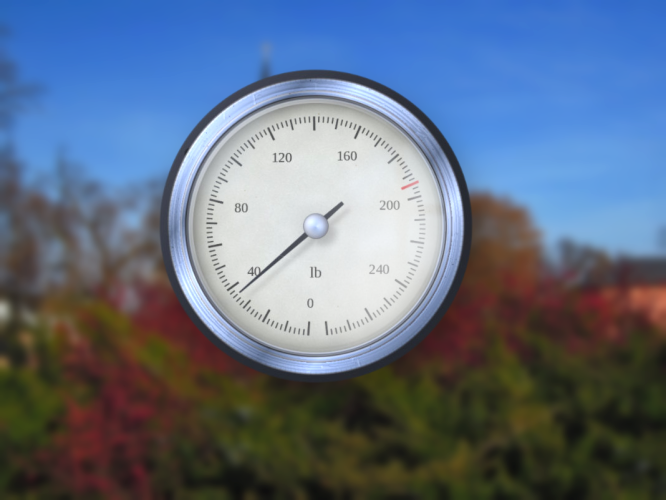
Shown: value=36 unit=lb
